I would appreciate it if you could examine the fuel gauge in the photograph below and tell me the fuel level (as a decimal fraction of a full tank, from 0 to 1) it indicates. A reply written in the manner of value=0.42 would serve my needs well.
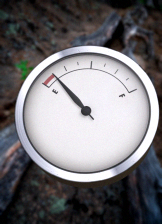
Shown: value=0.125
